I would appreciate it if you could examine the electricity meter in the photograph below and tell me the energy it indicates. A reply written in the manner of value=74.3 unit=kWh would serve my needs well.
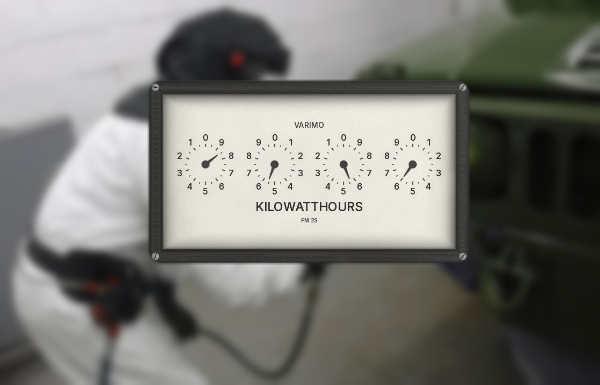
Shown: value=8556 unit=kWh
